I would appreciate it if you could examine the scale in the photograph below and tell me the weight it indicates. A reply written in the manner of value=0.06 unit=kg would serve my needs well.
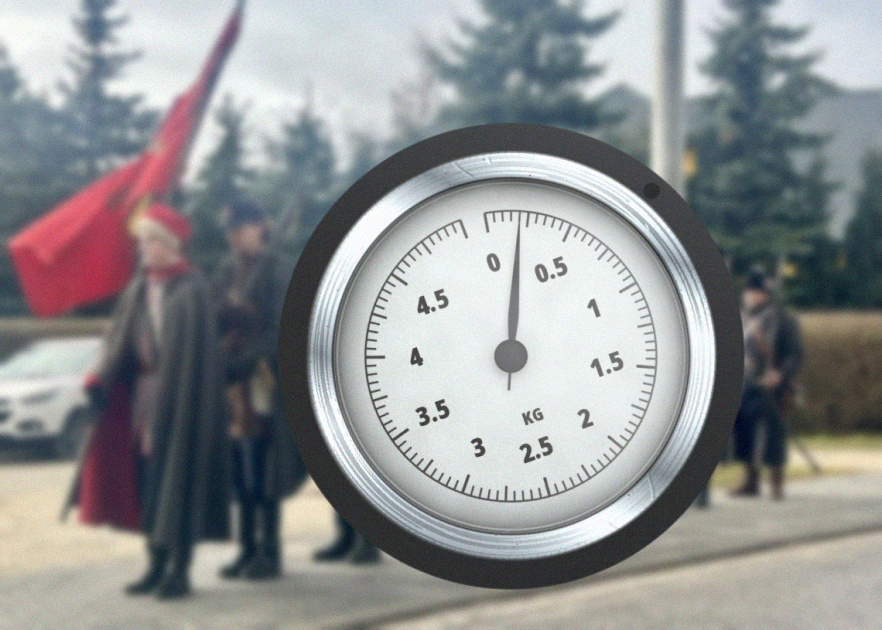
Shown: value=0.2 unit=kg
